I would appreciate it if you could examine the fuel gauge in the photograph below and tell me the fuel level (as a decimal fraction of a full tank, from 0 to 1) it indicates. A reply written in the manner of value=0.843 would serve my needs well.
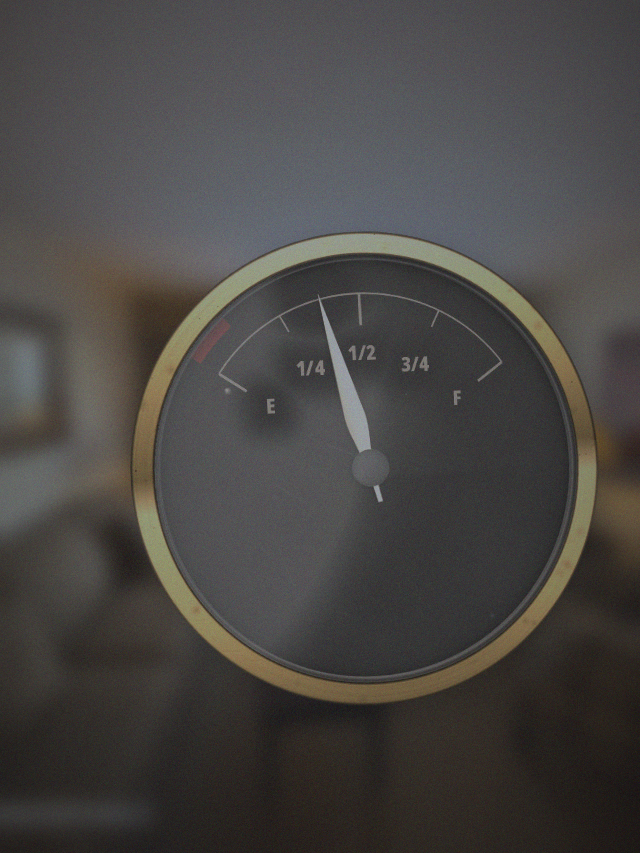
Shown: value=0.375
